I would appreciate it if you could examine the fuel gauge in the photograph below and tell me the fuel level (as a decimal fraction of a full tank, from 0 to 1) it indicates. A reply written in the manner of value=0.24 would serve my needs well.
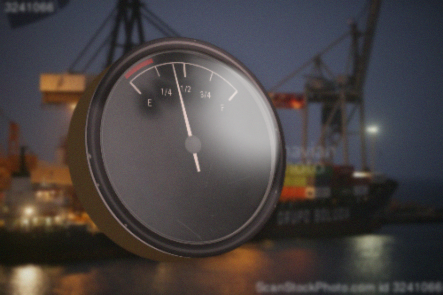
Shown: value=0.375
